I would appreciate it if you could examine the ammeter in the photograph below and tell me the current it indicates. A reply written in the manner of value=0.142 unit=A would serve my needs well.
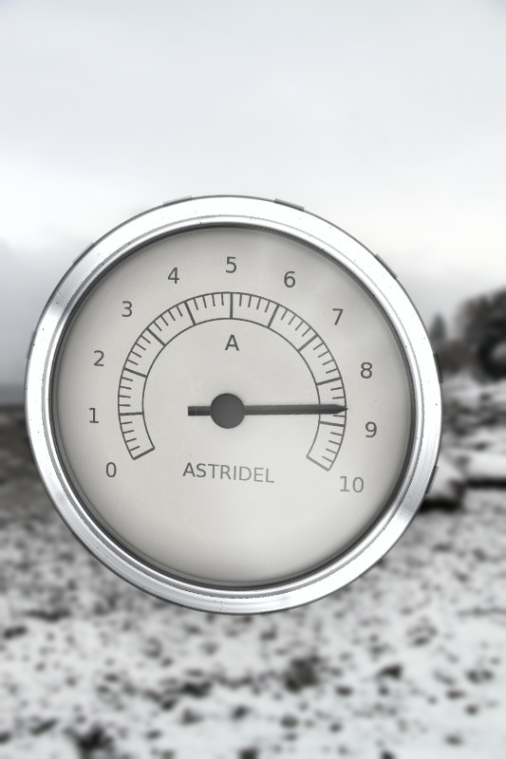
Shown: value=8.6 unit=A
